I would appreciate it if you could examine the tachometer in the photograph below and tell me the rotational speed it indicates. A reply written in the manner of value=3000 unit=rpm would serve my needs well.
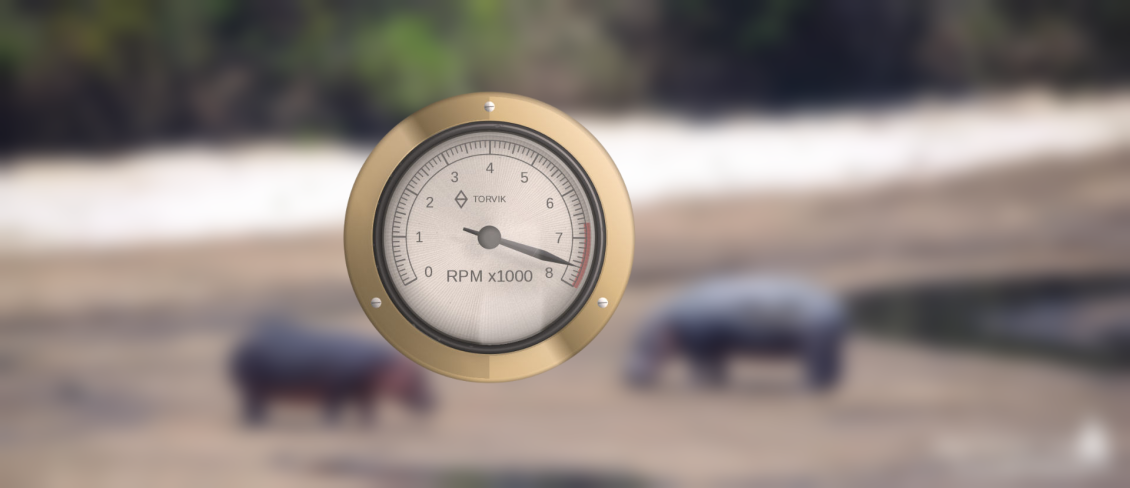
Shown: value=7600 unit=rpm
